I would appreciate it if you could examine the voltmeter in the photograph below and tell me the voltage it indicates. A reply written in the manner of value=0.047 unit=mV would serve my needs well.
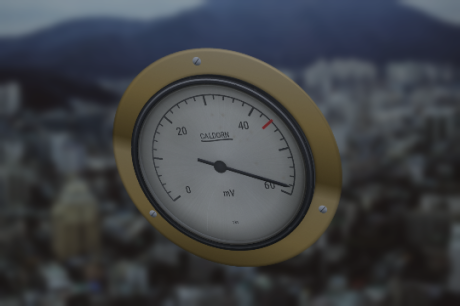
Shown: value=58 unit=mV
